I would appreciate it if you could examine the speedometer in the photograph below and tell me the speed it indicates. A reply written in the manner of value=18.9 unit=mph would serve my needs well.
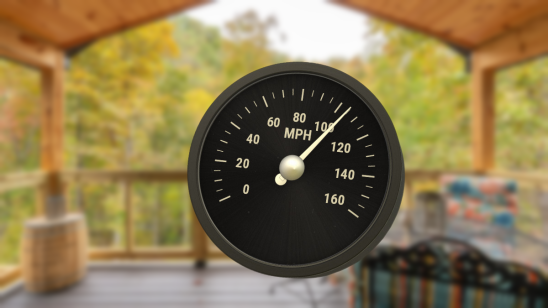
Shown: value=105 unit=mph
